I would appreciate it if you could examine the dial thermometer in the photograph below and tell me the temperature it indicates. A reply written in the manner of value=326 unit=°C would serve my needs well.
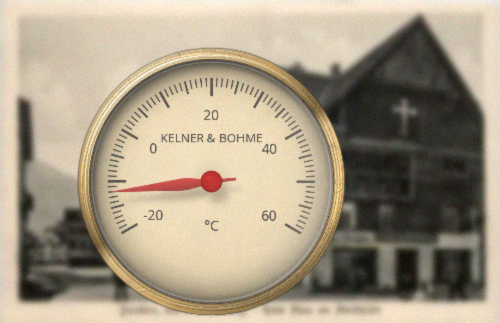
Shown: value=-12 unit=°C
